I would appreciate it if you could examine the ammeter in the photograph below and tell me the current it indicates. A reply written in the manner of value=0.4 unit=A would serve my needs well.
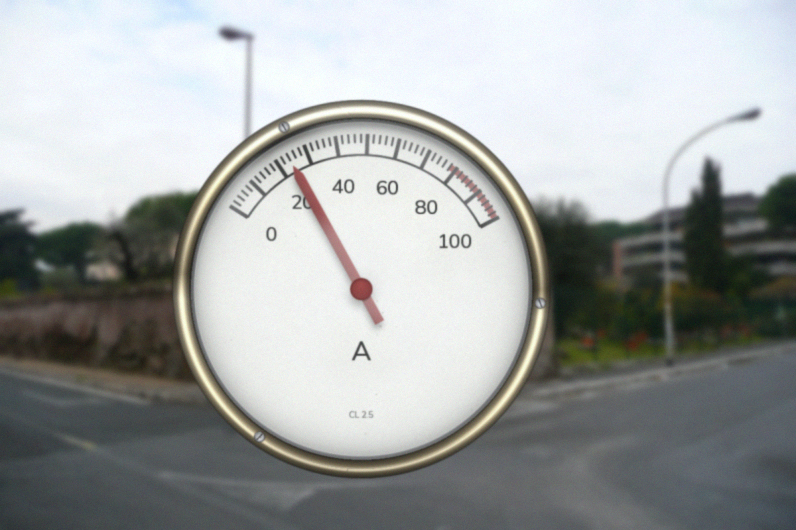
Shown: value=24 unit=A
